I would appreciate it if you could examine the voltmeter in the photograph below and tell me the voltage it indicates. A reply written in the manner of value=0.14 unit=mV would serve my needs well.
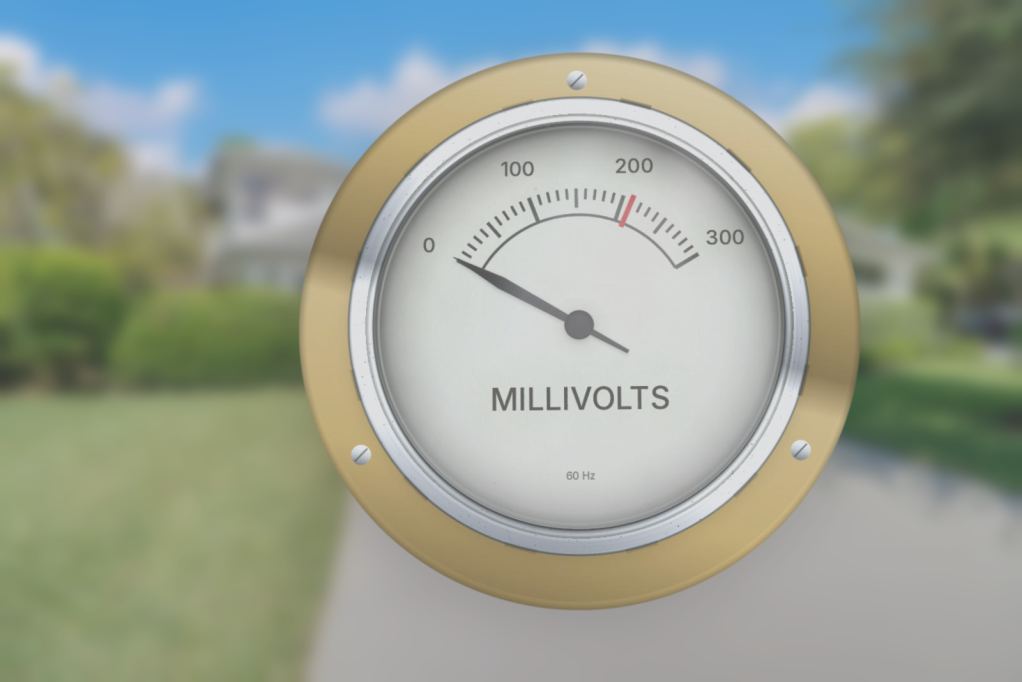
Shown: value=0 unit=mV
